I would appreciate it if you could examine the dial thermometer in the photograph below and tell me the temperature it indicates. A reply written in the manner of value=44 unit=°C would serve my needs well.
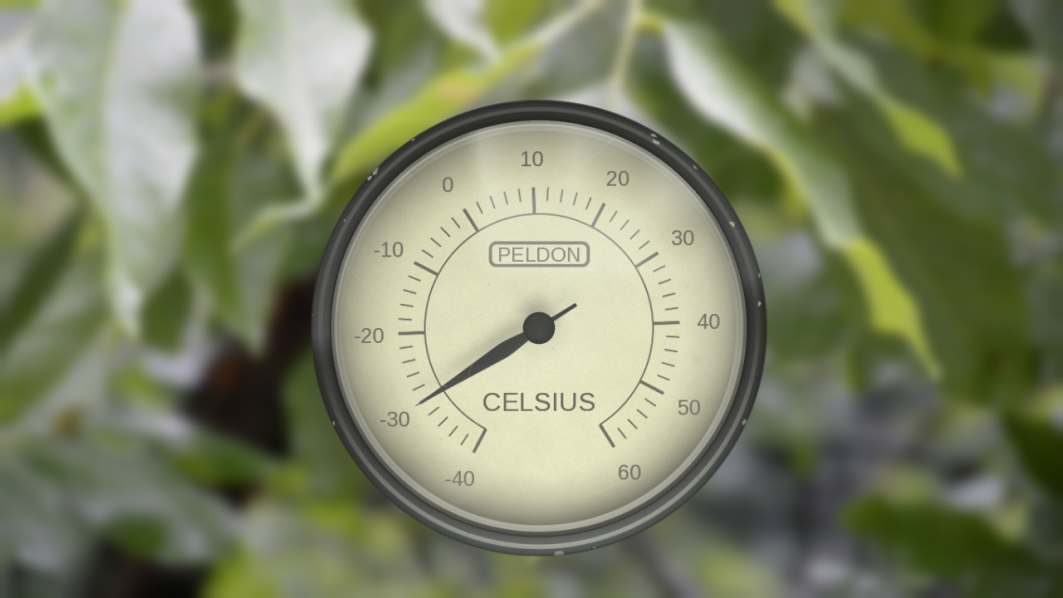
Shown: value=-30 unit=°C
